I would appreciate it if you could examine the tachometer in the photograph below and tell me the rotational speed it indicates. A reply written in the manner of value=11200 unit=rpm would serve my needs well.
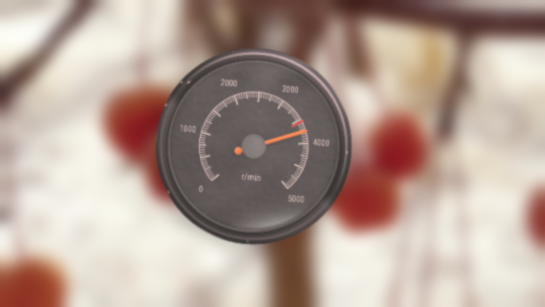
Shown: value=3750 unit=rpm
